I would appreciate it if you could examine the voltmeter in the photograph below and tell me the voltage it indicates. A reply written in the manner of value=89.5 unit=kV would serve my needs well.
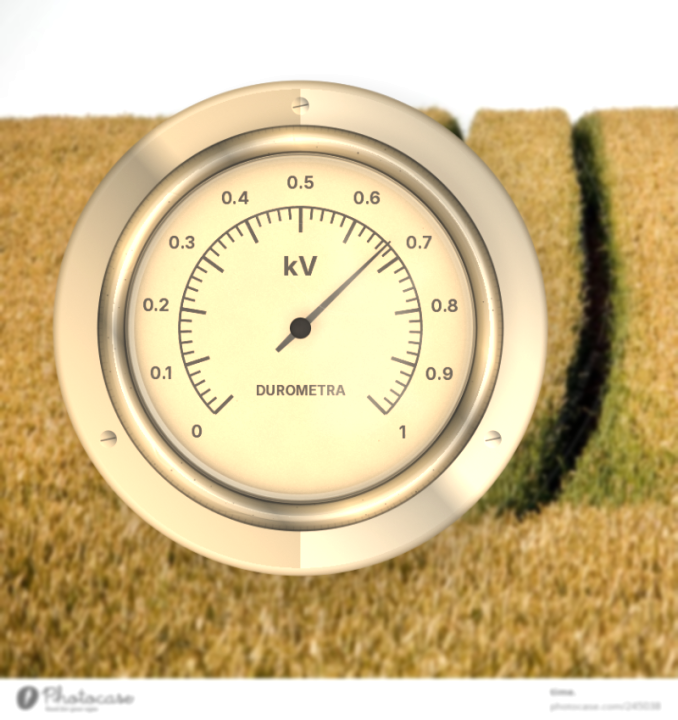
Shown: value=0.67 unit=kV
